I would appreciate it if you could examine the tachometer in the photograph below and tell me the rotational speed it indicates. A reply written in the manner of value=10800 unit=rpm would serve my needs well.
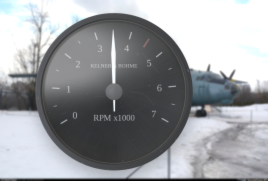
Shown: value=3500 unit=rpm
